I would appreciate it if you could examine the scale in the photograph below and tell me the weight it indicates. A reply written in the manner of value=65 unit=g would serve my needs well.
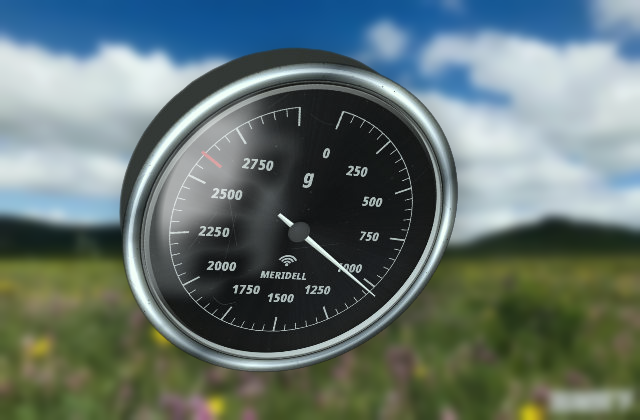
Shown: value=1025 unit=g
